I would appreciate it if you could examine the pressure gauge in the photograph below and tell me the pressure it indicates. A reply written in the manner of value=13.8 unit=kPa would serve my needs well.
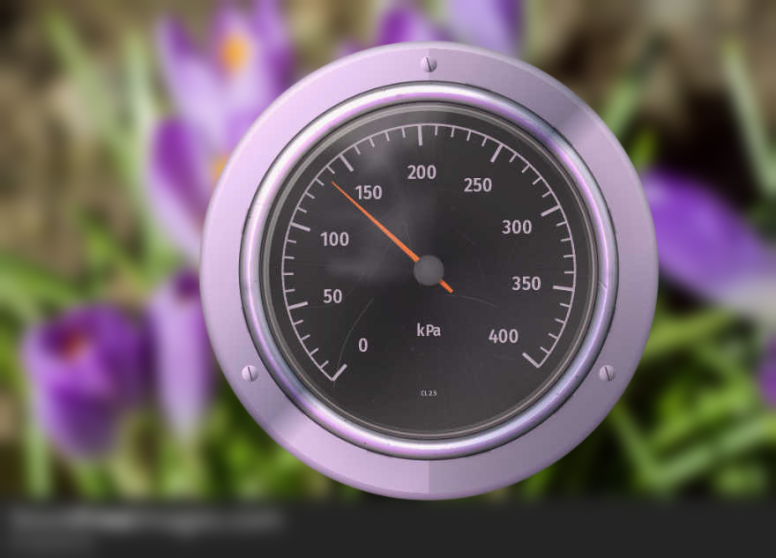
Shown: value=135 unit=kPa
